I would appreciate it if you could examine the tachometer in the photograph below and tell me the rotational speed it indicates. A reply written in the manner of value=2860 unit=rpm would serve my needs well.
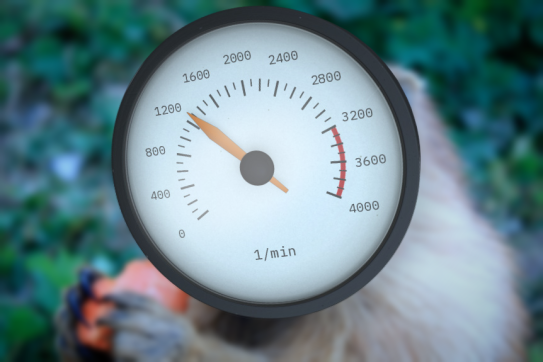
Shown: value=1300 unit=rpm
